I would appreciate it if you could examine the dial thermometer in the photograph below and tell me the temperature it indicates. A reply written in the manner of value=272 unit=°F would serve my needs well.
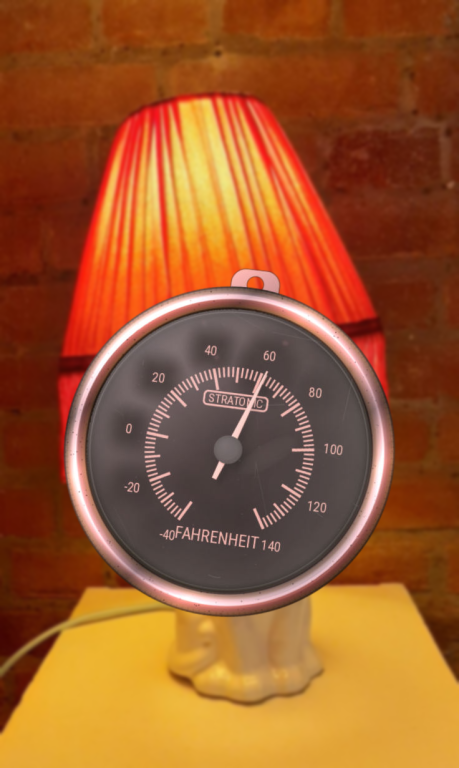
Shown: value=62 unit=°F
